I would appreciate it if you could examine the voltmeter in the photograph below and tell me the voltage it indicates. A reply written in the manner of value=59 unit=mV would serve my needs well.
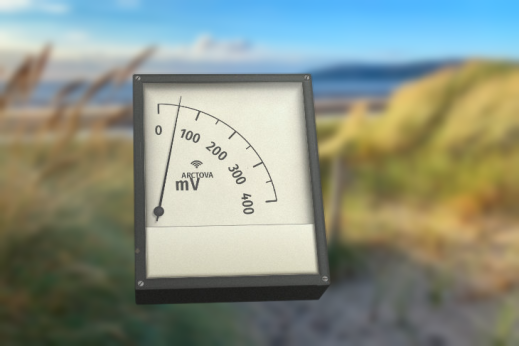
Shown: value=50 unit=mV
